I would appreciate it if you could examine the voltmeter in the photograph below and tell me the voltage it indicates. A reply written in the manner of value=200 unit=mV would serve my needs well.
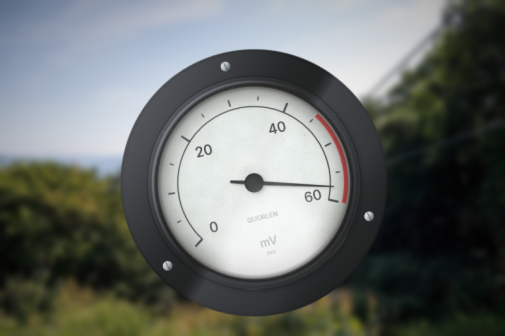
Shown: value=57.5 unit=mV
